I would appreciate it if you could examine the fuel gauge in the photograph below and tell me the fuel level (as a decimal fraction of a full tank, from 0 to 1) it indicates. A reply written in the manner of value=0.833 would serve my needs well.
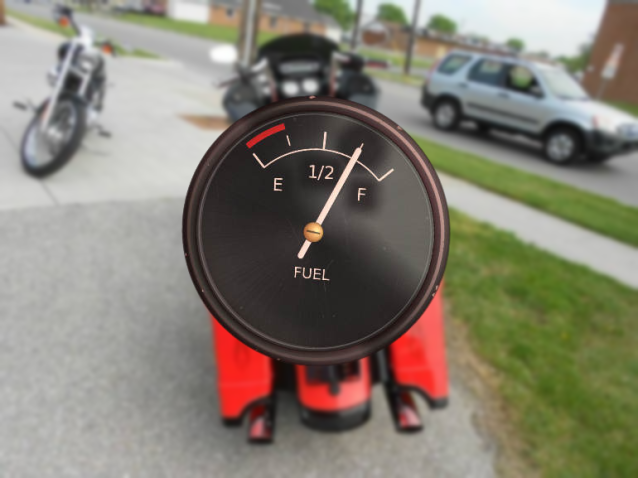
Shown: value=0.75
